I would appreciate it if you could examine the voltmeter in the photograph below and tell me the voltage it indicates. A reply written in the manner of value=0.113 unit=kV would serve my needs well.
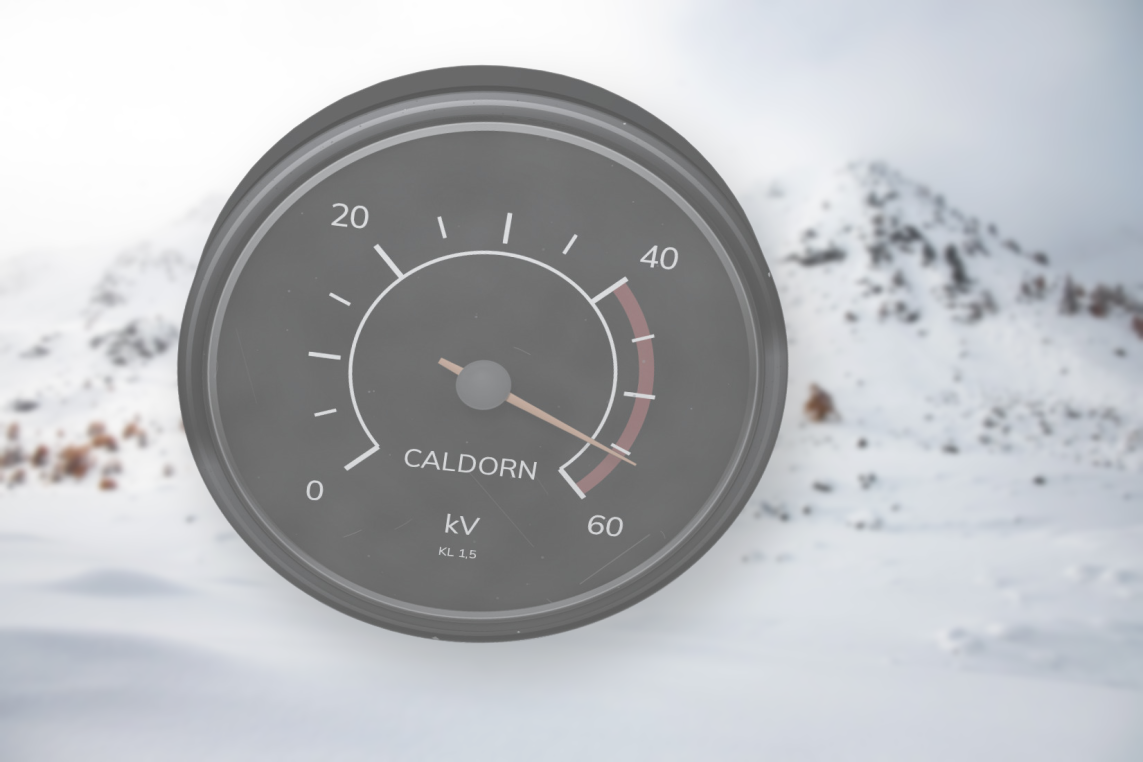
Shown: value=55 unit=kV
